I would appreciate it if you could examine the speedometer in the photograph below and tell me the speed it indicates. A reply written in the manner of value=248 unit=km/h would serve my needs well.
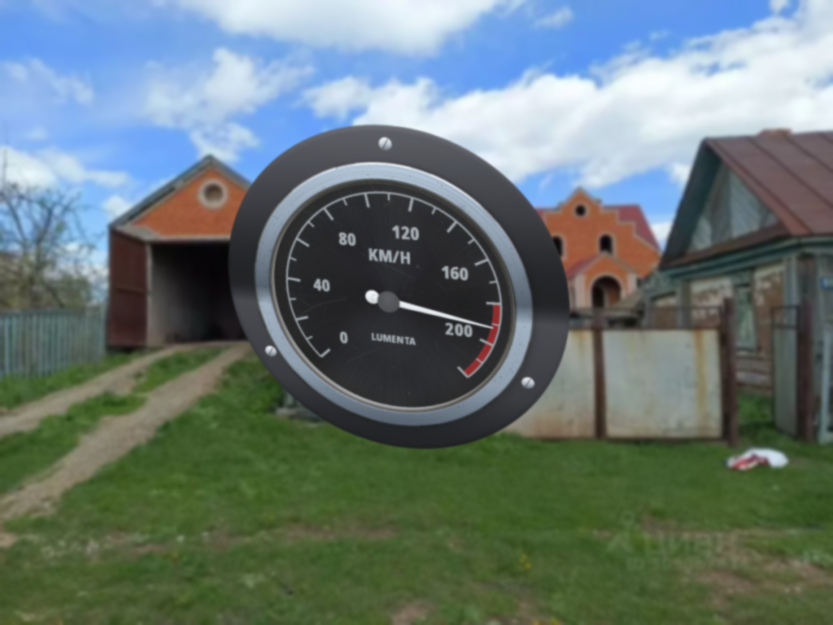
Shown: value=190 unit=km/h
